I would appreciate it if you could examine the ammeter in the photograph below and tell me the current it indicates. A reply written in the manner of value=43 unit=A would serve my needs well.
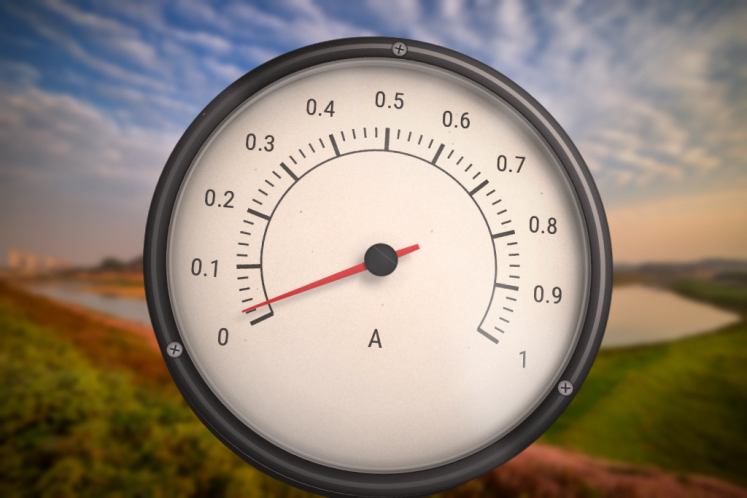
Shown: value=0.02 unit=A
